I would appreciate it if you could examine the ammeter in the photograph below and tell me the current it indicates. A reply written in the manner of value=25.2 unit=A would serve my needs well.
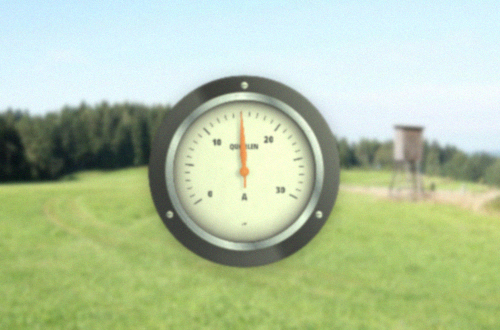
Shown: value=15 unit=A
